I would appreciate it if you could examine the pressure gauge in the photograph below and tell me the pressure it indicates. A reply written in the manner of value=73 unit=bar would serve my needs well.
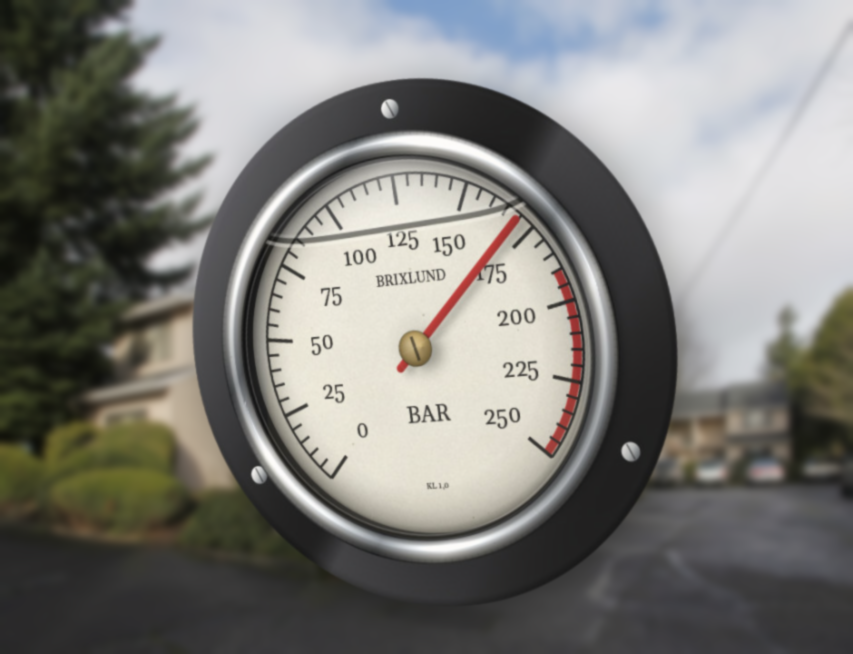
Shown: value=170 unit=bar
